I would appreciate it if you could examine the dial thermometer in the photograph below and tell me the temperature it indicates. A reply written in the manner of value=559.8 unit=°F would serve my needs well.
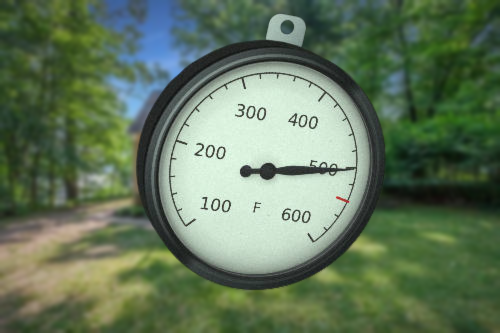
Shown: value=500 unit=°F
